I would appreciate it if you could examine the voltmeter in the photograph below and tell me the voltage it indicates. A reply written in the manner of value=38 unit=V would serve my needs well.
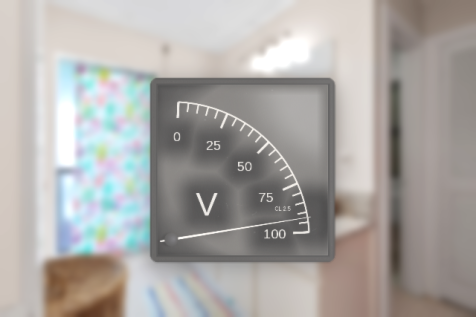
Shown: value=92.5 unit=V
